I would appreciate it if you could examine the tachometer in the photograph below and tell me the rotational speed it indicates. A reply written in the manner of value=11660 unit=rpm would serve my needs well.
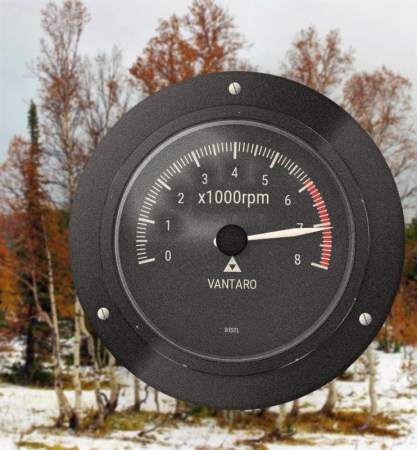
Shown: value=7100 unit=rpm
